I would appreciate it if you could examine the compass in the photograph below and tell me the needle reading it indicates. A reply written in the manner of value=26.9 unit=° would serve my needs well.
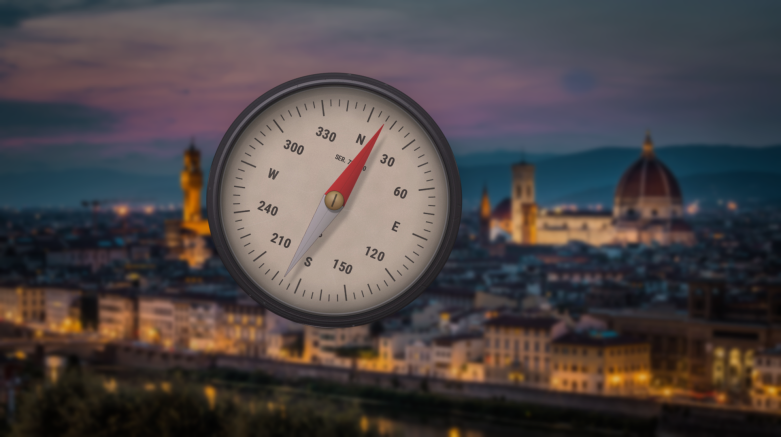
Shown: value=10 unit=°
